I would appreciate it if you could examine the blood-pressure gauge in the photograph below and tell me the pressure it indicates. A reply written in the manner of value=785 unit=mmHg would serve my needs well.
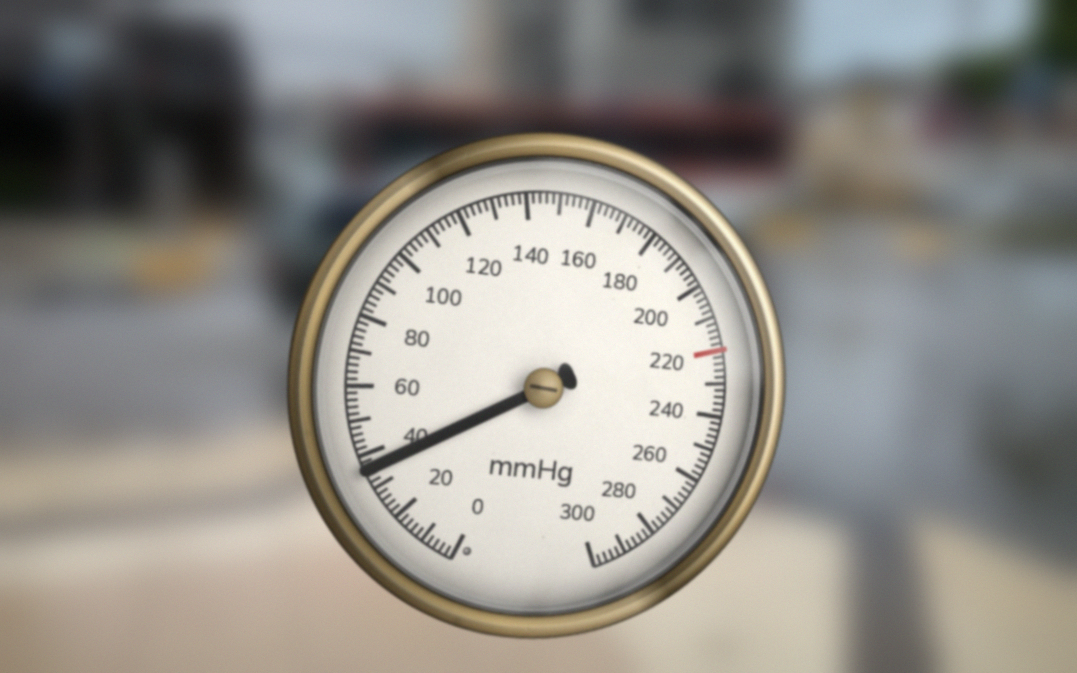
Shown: value=36 unit=mmHg
